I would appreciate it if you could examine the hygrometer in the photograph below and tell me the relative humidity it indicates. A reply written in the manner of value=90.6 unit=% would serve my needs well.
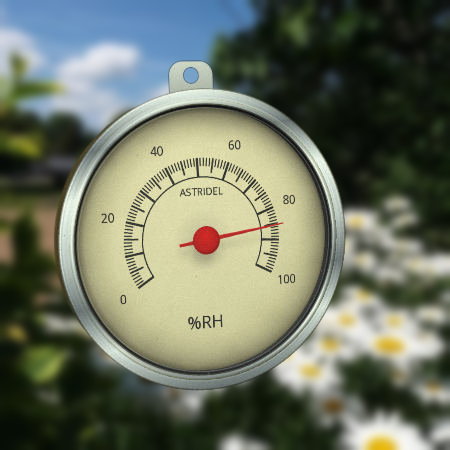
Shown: value=85 unit=%
